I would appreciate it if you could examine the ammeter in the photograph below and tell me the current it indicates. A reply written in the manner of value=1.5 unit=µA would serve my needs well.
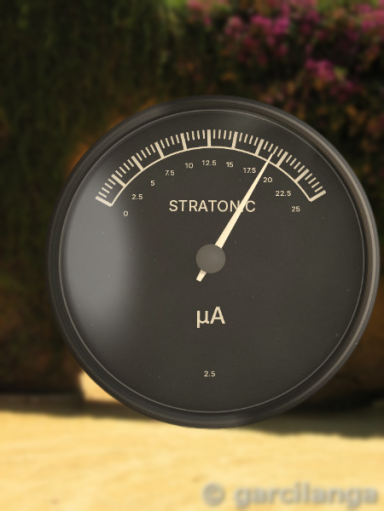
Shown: value=19 unit=µA
